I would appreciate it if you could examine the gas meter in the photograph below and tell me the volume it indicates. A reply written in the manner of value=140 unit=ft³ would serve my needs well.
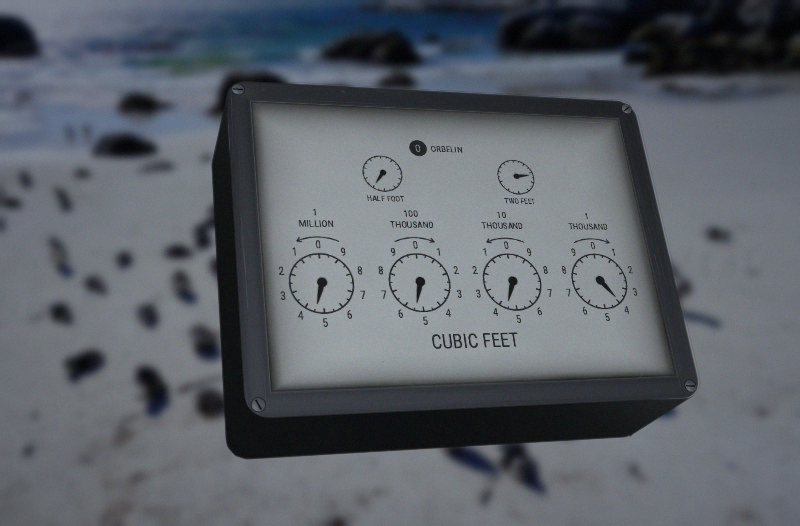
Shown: value=454400 unit=ft³
